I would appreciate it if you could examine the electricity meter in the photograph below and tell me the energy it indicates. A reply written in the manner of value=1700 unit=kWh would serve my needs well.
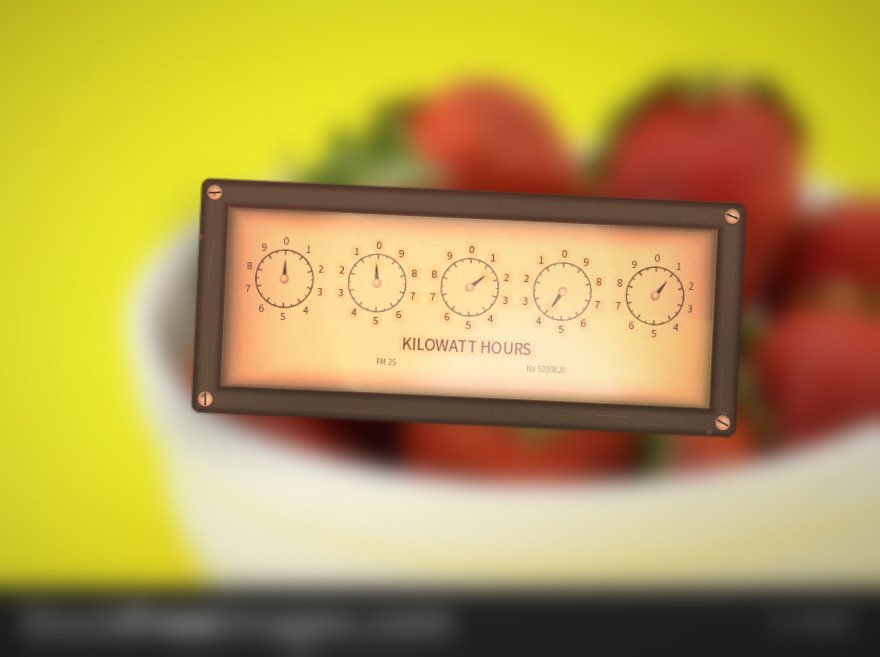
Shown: value=141 unit=kWh
